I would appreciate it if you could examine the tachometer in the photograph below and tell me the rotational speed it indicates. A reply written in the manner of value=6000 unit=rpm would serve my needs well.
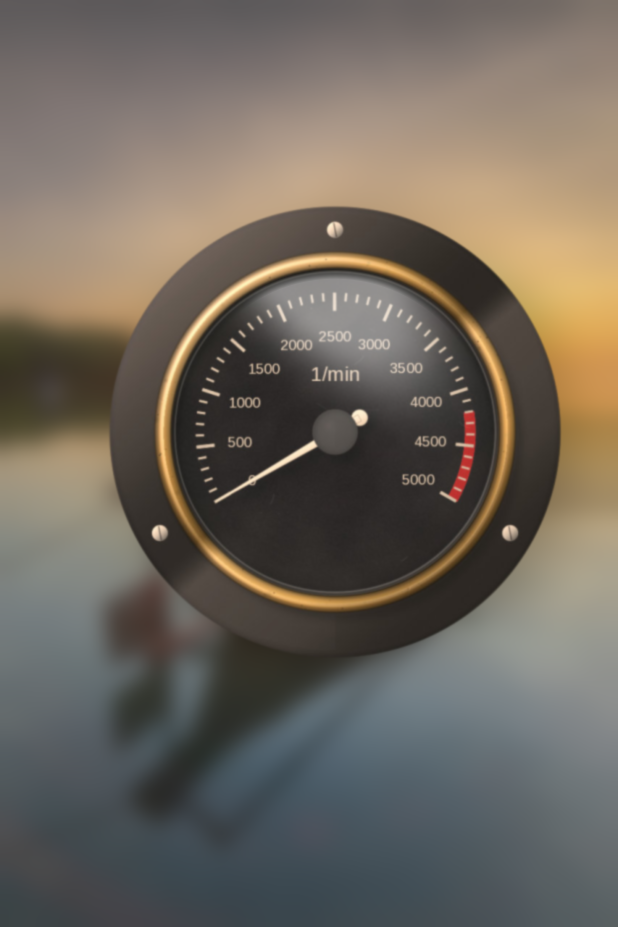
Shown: value=0 unit=rpm
